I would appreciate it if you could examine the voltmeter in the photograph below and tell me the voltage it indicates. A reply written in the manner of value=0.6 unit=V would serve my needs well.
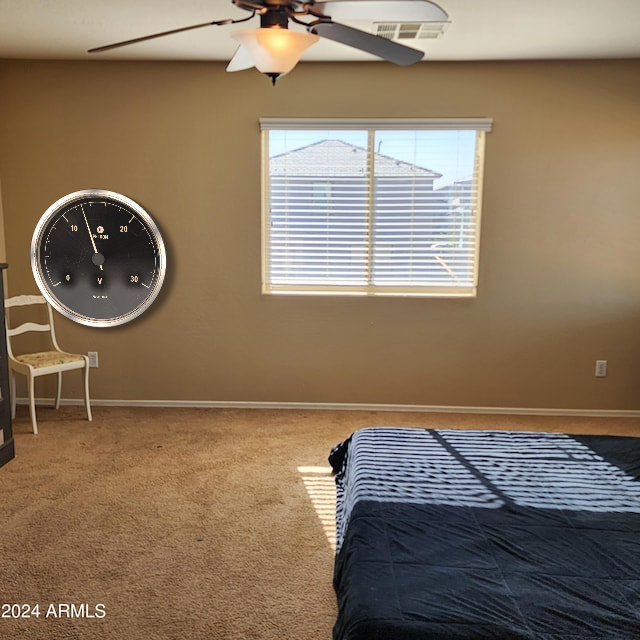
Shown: value=13 unit=V
